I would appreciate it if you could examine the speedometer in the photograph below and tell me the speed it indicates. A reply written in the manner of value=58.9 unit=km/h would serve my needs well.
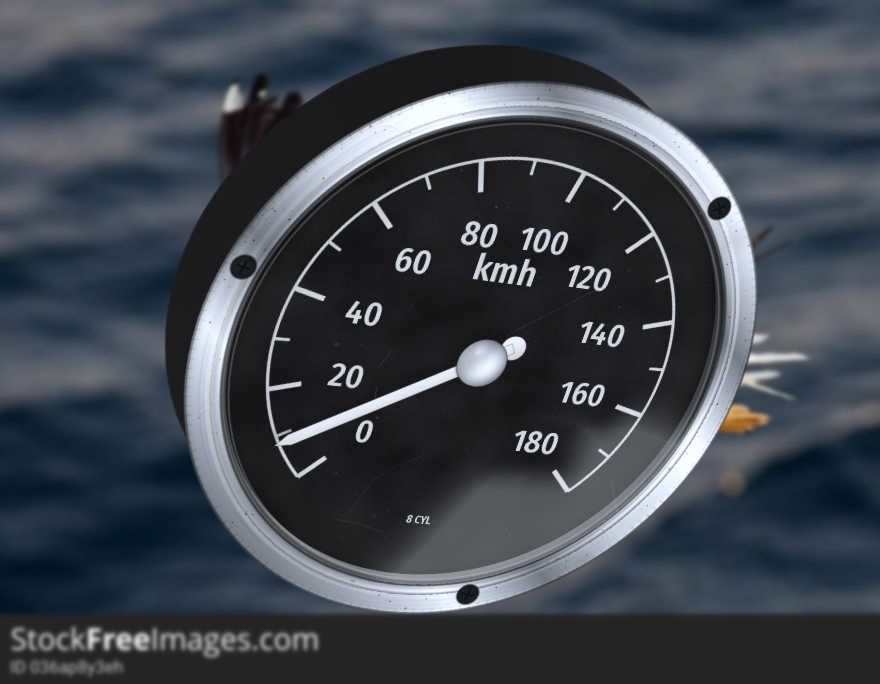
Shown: value=10 unit=km/h
